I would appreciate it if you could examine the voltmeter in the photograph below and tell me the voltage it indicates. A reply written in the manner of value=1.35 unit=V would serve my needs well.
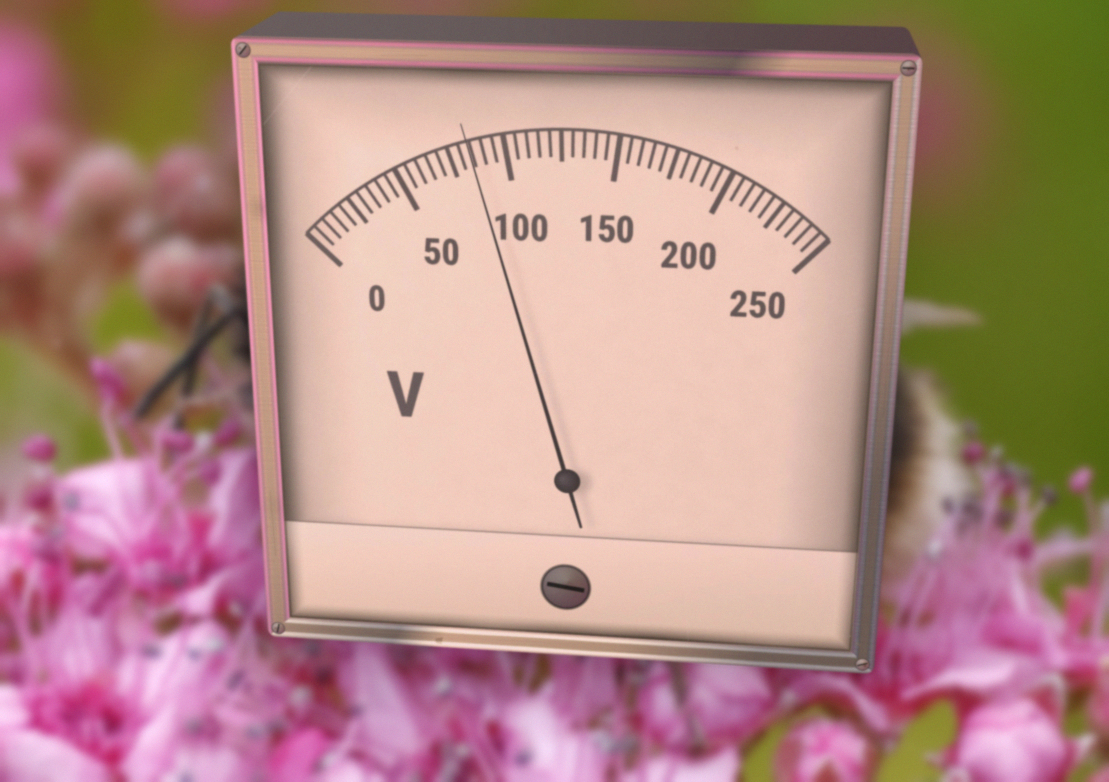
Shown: value=85 unit=V
